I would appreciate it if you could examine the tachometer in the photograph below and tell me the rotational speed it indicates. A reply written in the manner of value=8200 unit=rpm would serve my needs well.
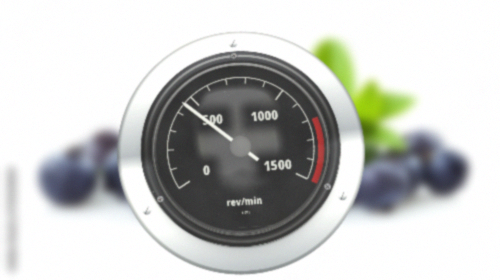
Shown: value=450 unit=rpm
